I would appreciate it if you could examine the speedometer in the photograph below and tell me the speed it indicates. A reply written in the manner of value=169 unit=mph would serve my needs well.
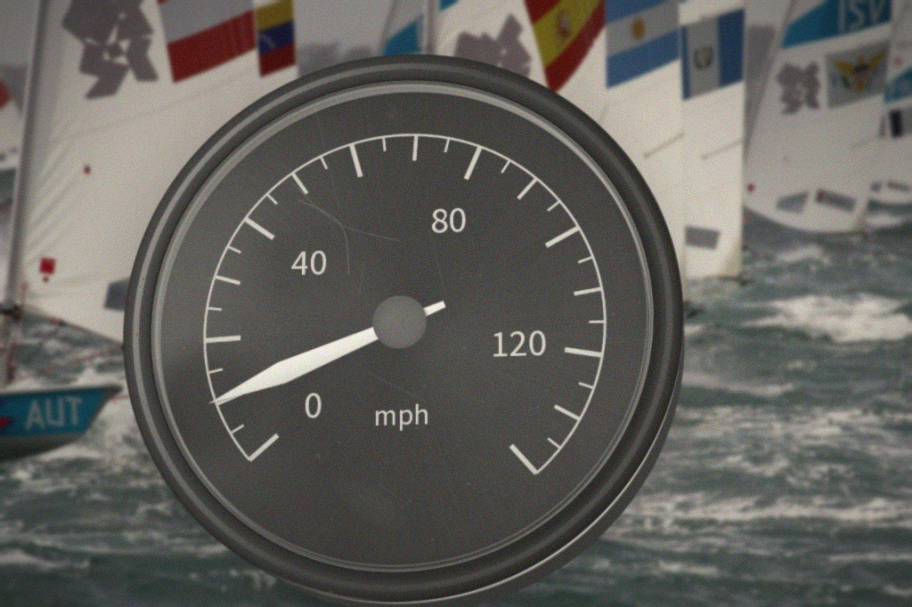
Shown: value=10 unit=mph
